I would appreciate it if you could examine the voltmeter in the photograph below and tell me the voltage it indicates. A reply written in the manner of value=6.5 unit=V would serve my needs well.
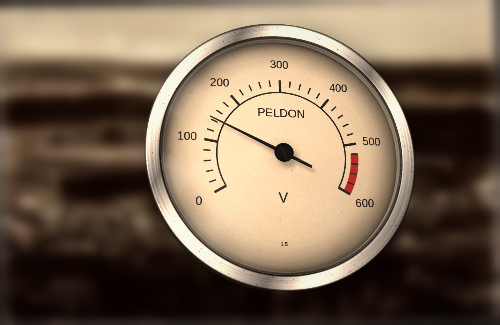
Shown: value=140 unit=V
